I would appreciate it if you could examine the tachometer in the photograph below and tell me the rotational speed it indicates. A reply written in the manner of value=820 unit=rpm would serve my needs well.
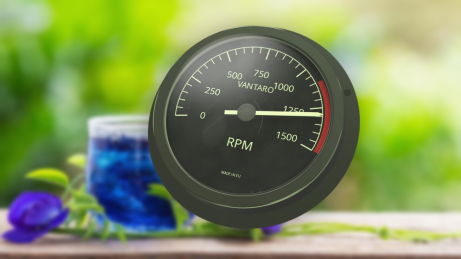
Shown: value=1300 unit=rpm
